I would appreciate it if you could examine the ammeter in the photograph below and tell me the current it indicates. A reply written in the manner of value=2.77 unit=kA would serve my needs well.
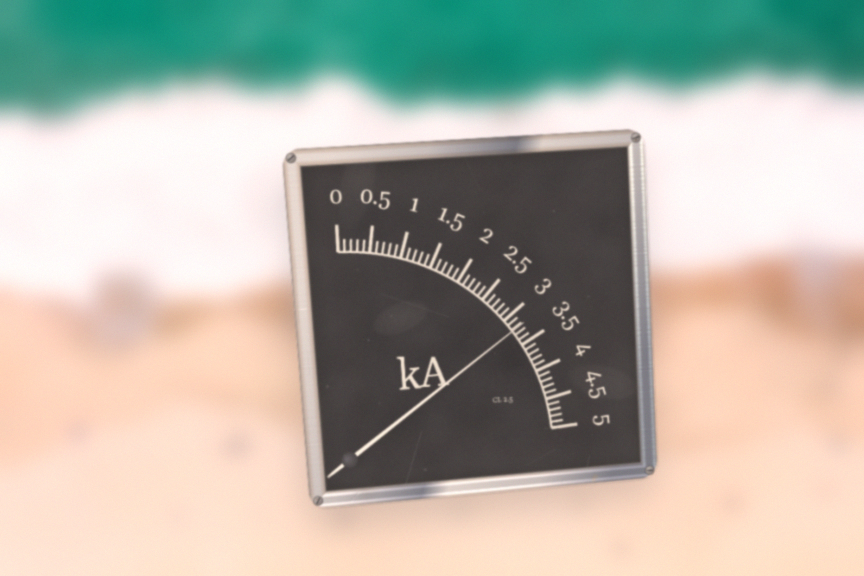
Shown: value=3.2 unit=kA
